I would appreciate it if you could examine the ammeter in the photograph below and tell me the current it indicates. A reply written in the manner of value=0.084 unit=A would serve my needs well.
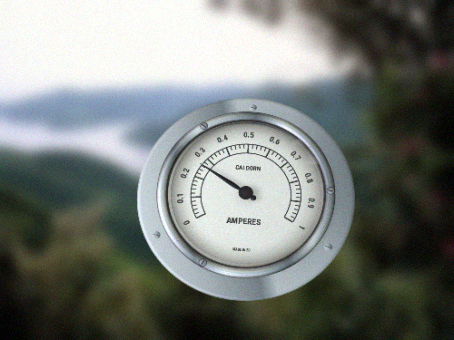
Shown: value=0.26 unit=A
